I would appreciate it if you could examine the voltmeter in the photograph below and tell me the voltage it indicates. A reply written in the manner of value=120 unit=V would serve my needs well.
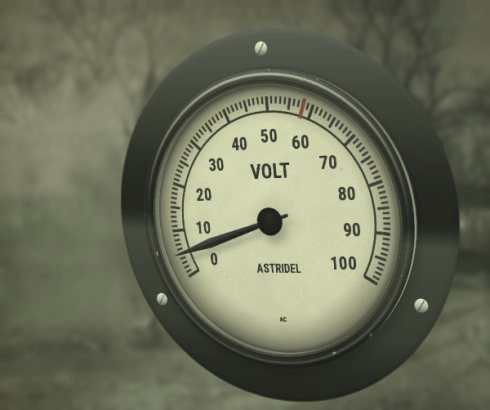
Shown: value=5 unit=V
